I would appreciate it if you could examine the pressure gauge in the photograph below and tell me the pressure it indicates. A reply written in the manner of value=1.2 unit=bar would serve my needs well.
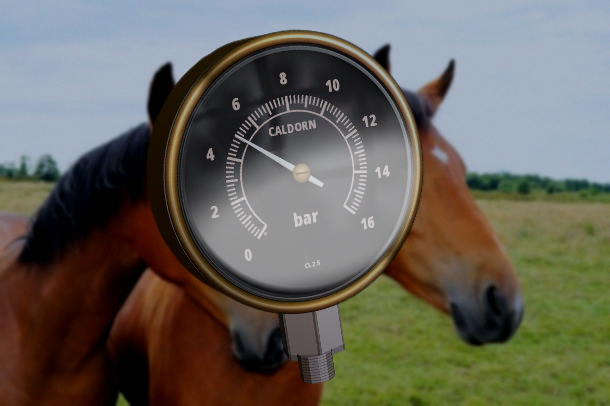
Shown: value=5 unit=bar
